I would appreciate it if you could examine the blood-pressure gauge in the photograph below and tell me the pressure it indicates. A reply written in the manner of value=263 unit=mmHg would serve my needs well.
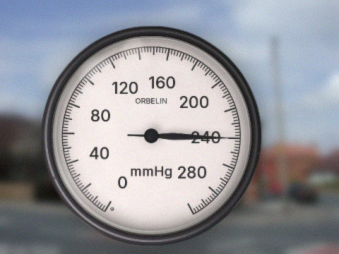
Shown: value=240 unit=mmHg
